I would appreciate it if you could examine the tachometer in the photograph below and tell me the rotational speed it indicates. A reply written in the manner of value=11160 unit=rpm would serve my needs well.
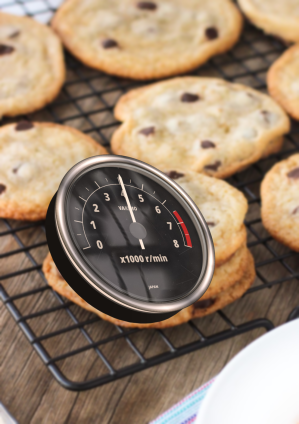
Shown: value=4000 unit=rpm
